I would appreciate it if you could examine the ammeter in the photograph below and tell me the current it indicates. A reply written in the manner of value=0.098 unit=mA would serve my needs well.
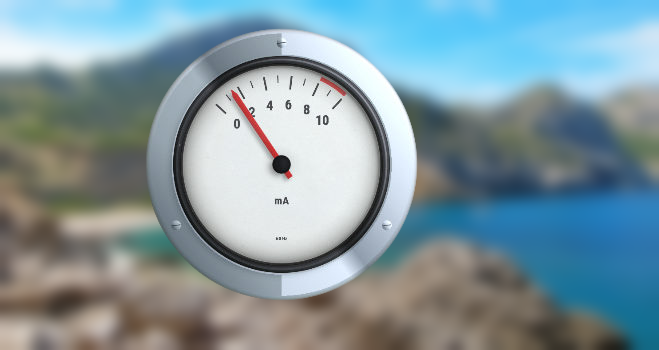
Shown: value=1.5 unit=mA
